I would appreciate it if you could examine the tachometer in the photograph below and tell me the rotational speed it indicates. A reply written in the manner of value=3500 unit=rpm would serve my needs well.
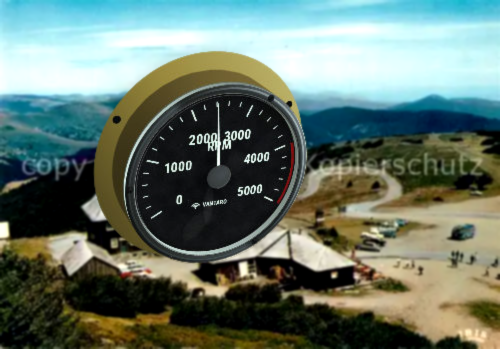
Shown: value=2400 unit=rpm
